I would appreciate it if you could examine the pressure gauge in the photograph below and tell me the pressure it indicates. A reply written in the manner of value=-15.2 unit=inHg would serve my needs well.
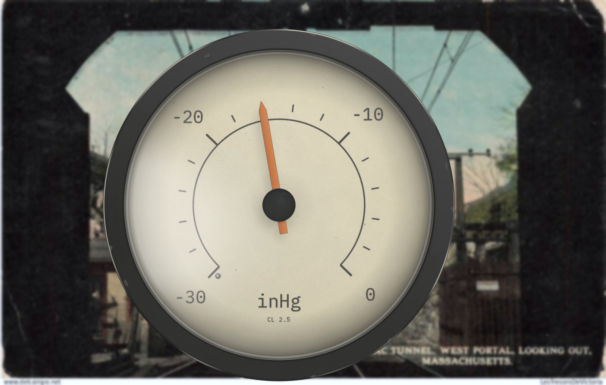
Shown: value=-16 unit=inHg
